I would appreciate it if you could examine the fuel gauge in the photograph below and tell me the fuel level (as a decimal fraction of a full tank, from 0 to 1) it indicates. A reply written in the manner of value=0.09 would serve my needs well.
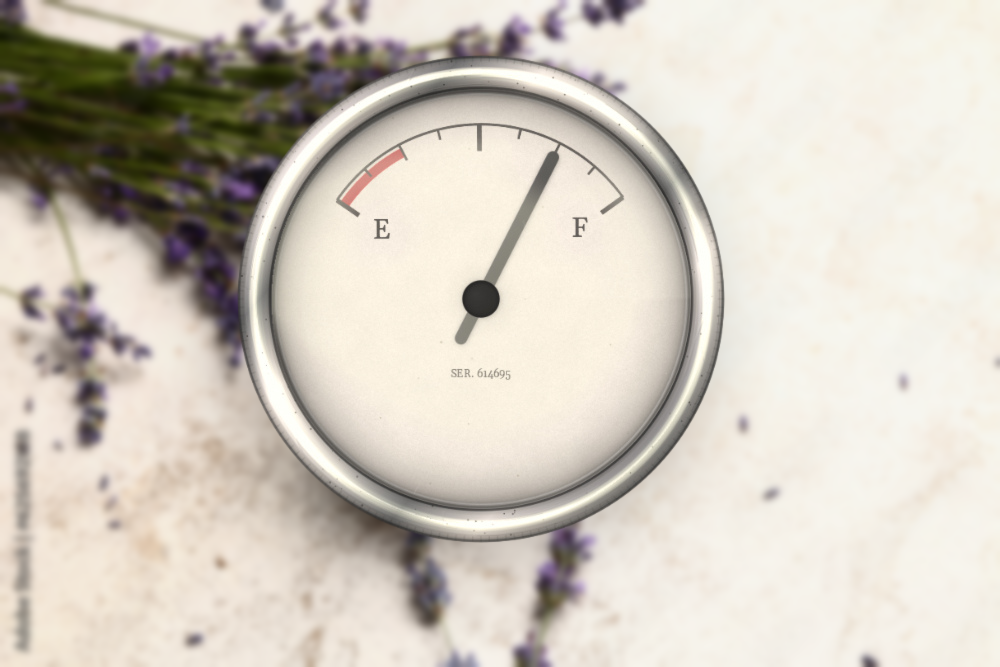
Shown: value=0.75
